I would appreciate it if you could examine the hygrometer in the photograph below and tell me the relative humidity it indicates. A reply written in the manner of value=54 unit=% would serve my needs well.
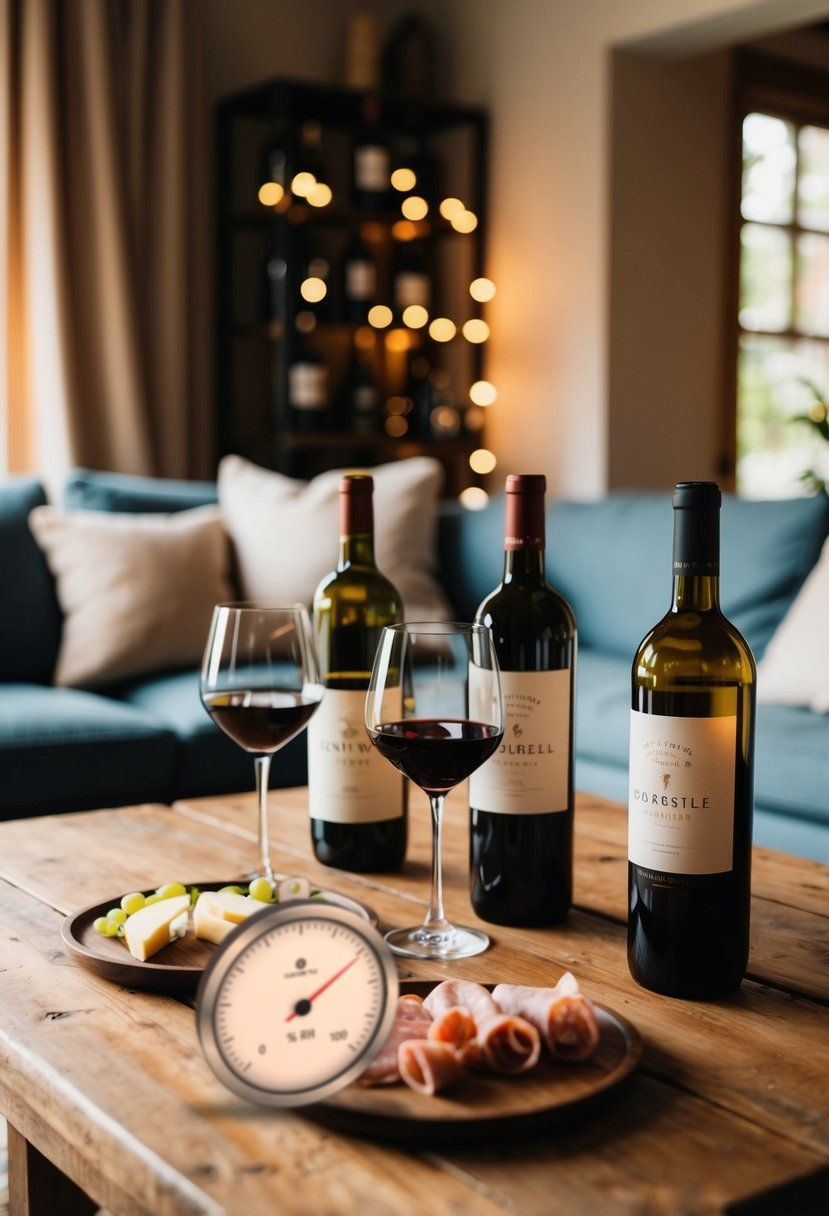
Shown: value=70 unit=%
